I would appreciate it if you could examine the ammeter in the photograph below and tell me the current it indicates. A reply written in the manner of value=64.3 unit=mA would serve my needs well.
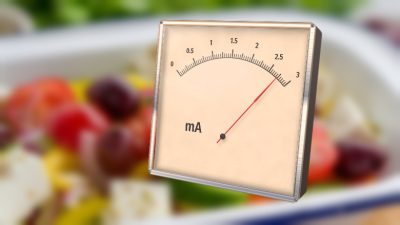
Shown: value=2.75 unit=mA
